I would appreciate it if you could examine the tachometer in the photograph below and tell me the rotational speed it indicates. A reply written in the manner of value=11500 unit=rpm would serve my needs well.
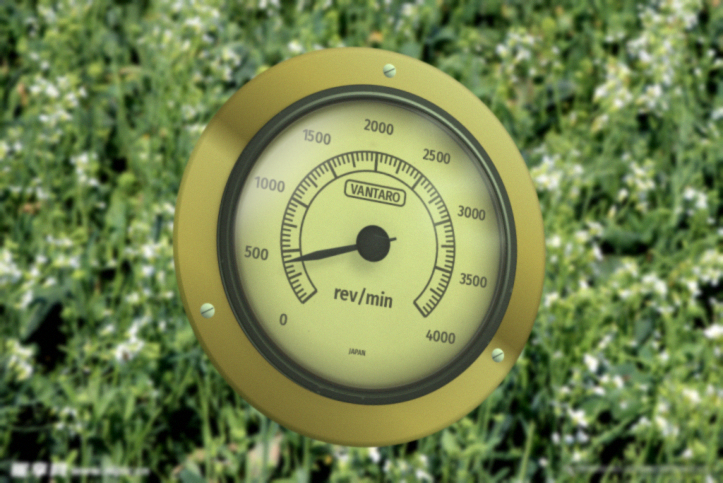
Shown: value=400 unit=rpm
